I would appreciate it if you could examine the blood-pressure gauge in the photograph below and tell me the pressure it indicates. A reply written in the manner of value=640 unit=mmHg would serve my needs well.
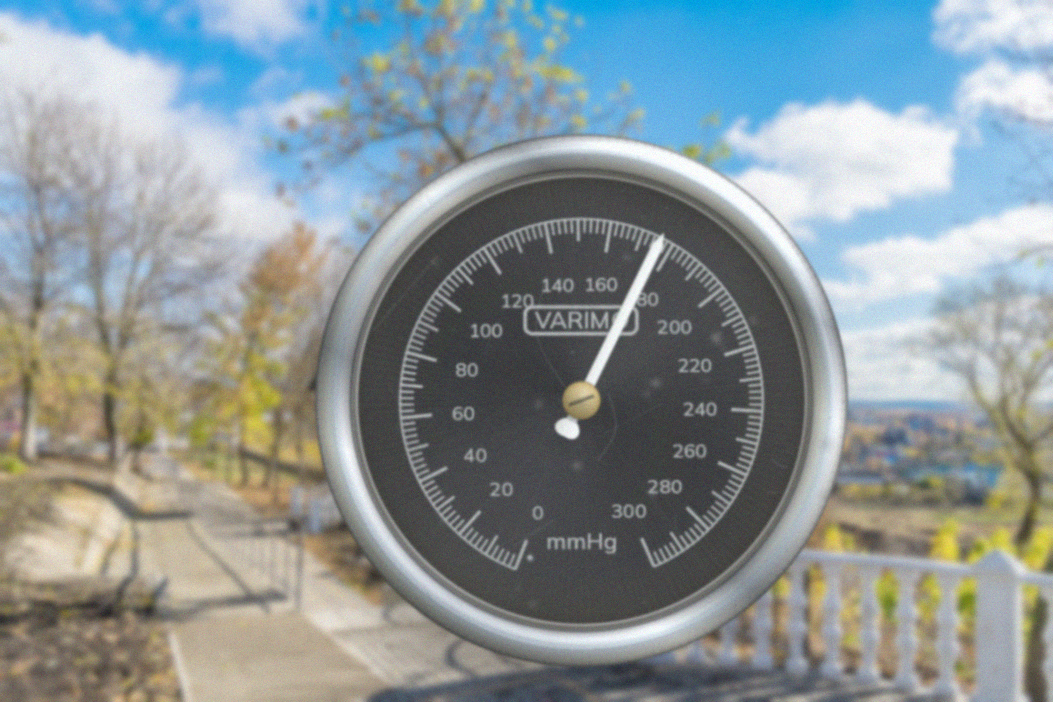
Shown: value=176 unit=mmHg
